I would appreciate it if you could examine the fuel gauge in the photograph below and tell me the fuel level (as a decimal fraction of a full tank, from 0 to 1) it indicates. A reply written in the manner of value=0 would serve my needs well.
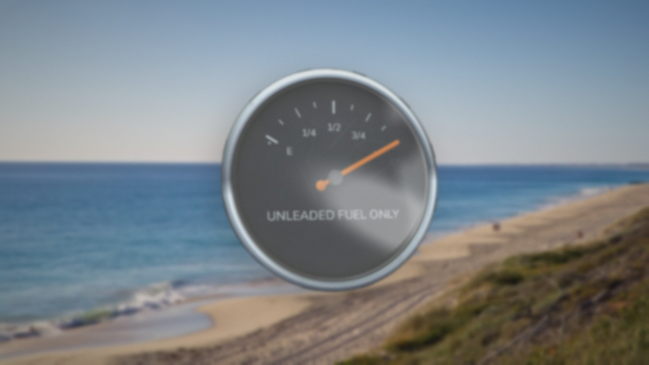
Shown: value=1
